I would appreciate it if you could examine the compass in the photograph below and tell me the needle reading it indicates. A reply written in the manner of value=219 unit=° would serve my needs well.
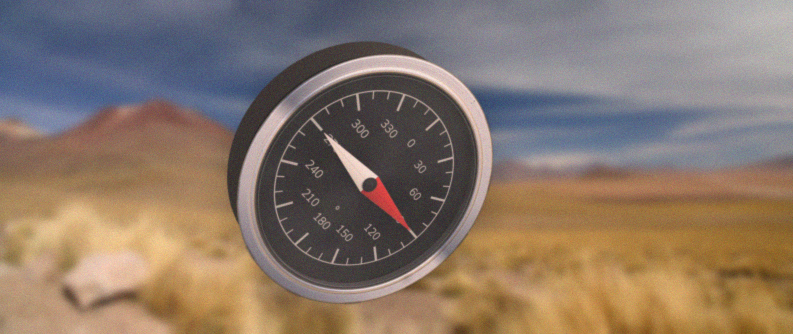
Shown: value=90 unit=°
